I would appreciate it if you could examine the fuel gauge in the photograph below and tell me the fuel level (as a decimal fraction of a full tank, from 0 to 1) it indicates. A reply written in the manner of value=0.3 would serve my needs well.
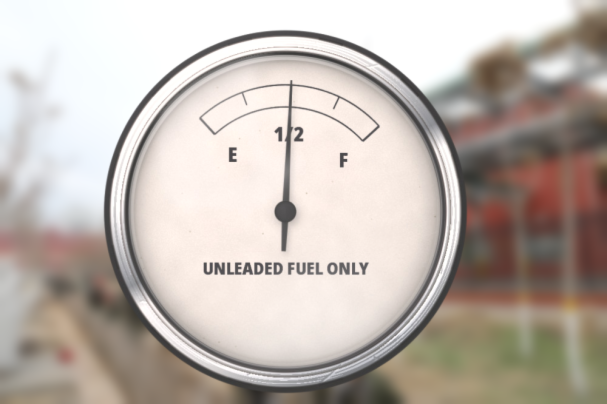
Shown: value=0.5
